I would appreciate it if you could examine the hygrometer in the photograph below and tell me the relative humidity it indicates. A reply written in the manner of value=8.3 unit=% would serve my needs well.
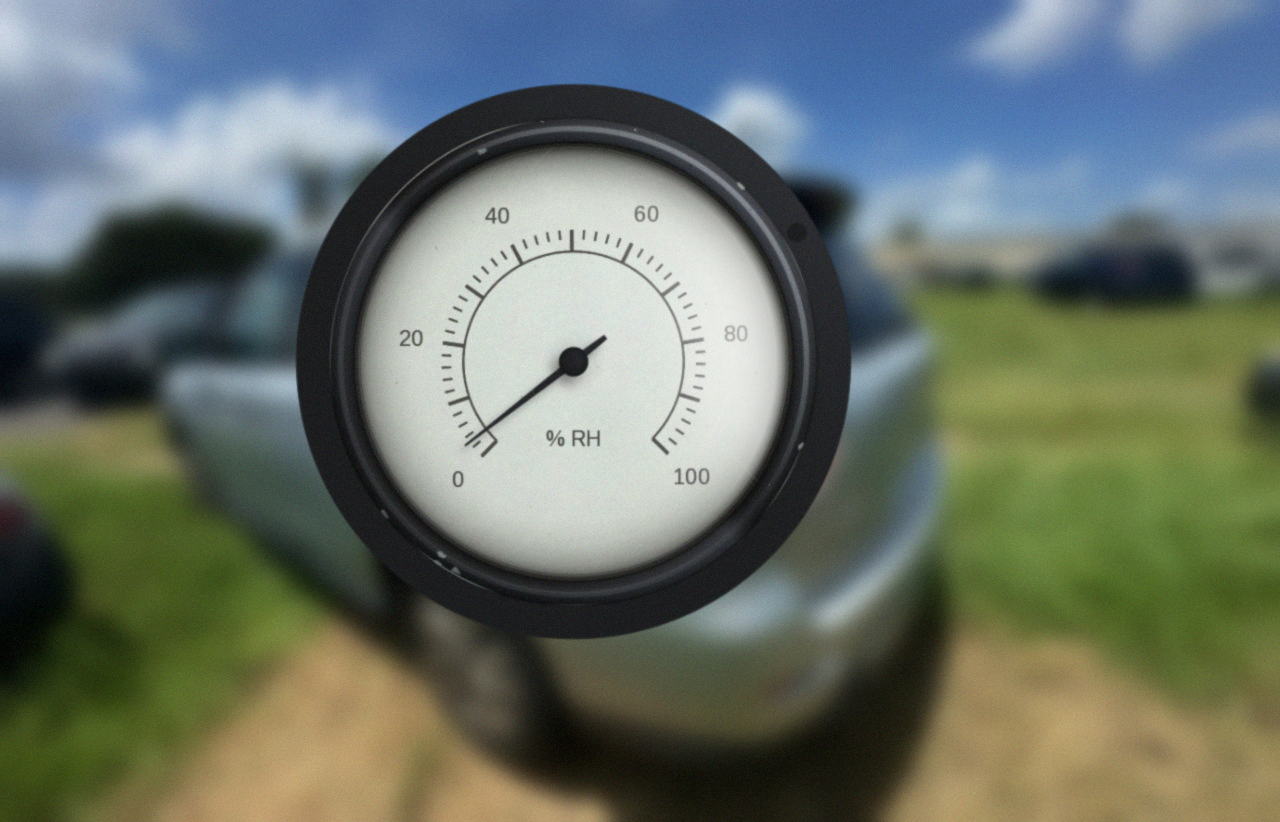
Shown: value=3 unit=%
